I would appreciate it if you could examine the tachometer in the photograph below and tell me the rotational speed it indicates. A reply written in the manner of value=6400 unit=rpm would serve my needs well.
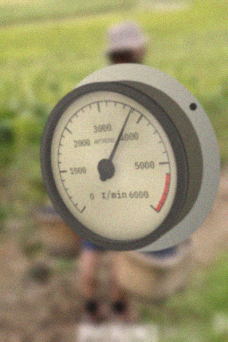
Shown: value=3800 unit=rpm
